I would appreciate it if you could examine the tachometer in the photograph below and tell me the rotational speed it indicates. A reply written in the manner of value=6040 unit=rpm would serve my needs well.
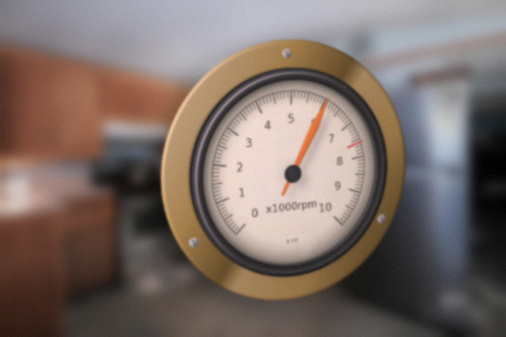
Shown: value=6000 unit=rpm
